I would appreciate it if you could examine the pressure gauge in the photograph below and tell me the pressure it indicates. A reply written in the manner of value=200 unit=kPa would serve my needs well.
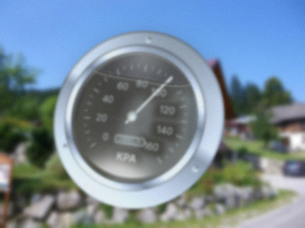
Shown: value=100 unit=kPa
